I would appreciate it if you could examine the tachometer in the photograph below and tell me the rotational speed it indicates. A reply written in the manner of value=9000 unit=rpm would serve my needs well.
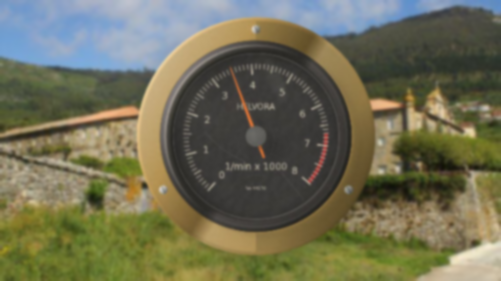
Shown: value=3500 unit=rpm
